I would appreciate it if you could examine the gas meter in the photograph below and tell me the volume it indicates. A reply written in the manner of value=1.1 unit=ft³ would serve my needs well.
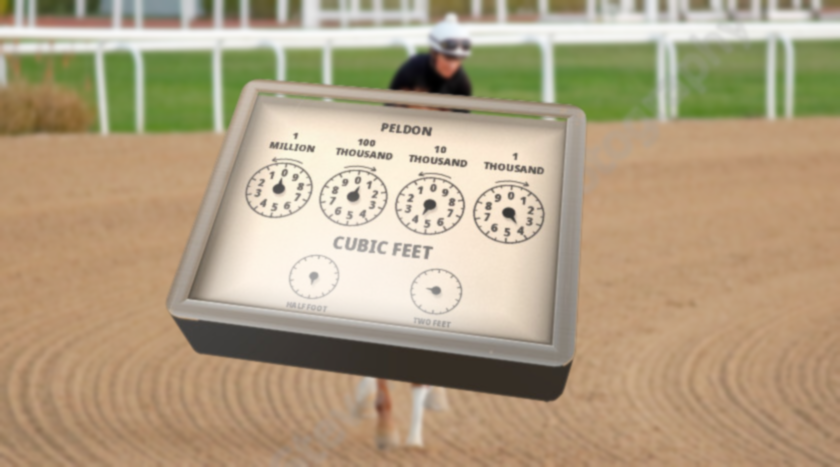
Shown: value=4400 unit=ft³
